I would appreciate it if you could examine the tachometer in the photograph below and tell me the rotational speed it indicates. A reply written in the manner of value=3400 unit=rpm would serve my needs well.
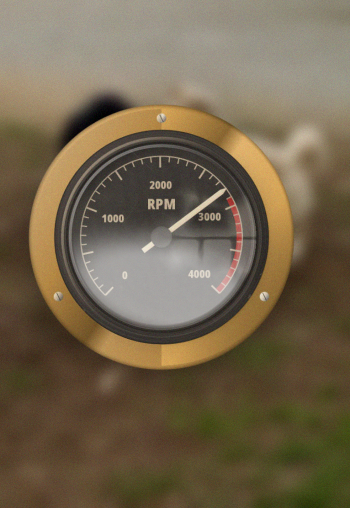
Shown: value=2800 unit=rpm
